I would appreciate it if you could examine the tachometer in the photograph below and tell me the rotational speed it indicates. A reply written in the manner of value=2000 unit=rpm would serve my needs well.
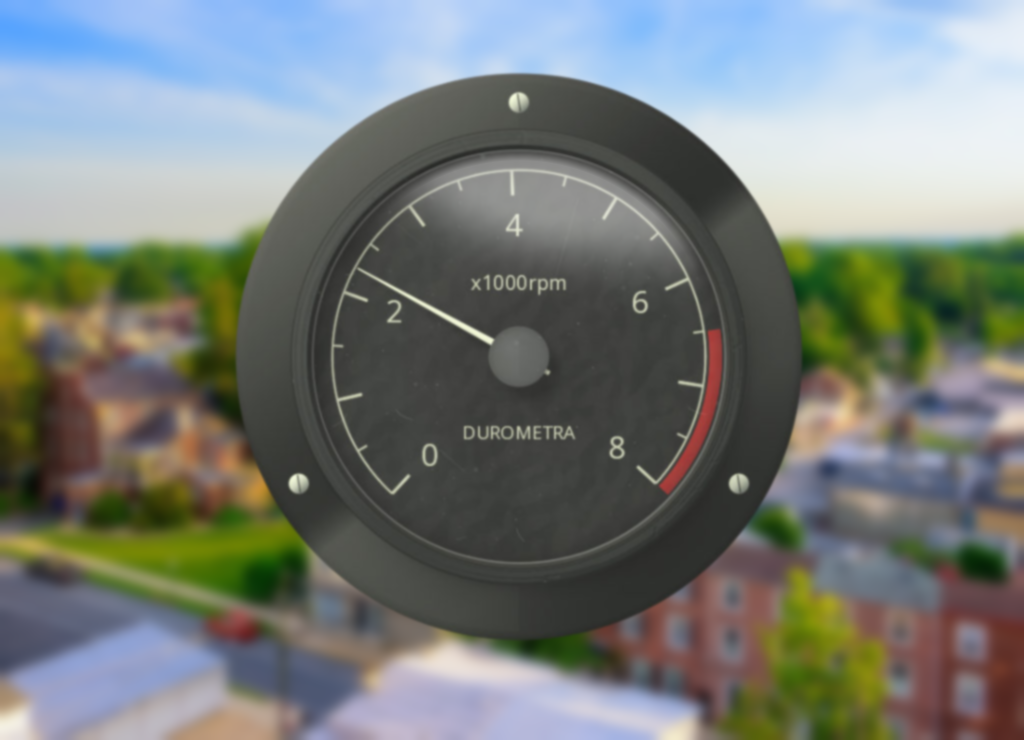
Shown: value=2250 unit=rpm
